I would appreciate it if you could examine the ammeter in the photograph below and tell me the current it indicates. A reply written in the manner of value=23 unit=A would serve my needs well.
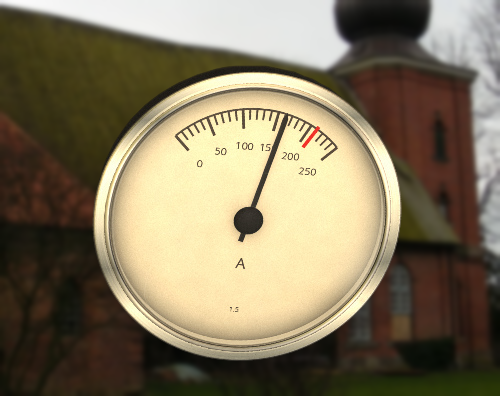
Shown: value=160 unit=A
